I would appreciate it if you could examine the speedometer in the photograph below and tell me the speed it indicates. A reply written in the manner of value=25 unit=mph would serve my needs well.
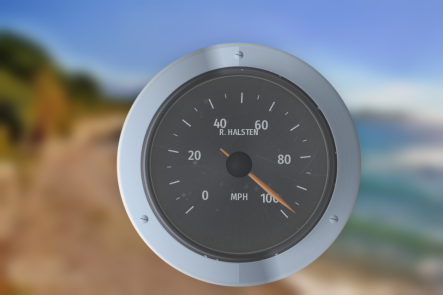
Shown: value=97.5 unit=mph
